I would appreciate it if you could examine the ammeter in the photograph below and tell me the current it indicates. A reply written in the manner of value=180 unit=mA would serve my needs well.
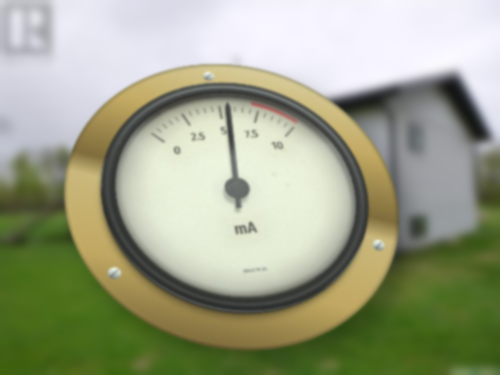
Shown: value=5.5 unit=mA
